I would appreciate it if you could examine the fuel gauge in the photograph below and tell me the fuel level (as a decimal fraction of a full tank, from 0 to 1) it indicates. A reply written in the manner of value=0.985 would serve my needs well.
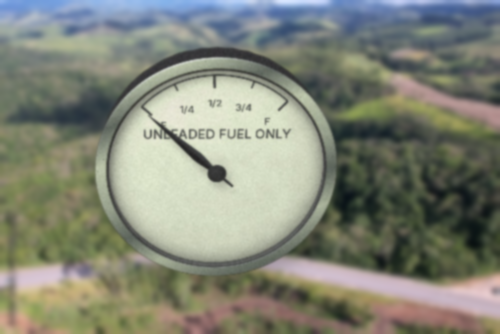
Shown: value=0
